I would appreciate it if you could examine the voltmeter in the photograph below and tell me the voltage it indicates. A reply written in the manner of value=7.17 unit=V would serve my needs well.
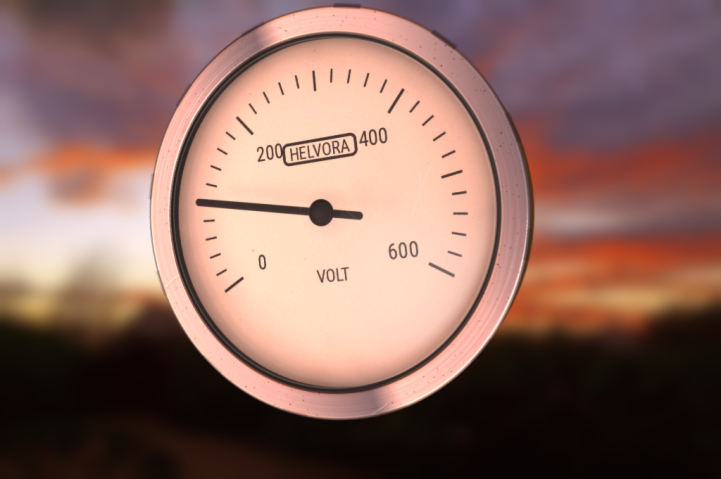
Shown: value=100 unit=V
